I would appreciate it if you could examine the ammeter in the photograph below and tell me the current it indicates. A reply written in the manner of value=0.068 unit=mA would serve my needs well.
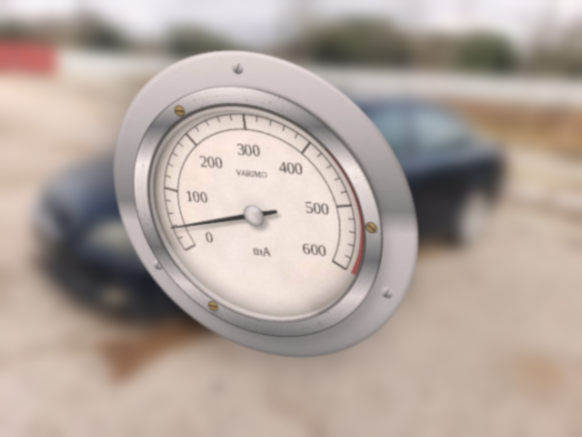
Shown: value=40 unit=mA
